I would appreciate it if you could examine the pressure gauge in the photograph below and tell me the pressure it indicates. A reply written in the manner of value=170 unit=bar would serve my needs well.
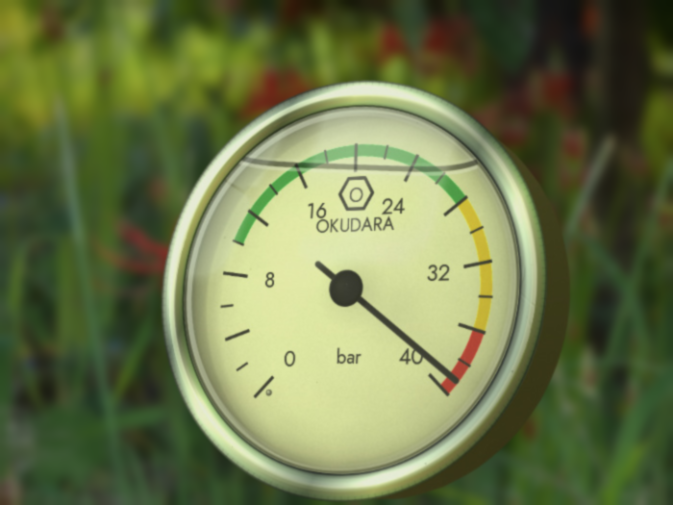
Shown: value=39 unit=bar
